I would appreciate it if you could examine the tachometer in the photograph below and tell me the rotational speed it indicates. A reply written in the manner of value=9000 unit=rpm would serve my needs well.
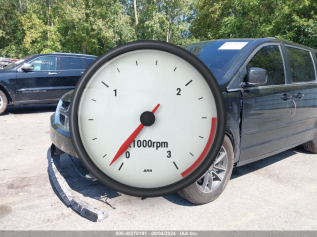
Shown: value=100 unit=rpm
